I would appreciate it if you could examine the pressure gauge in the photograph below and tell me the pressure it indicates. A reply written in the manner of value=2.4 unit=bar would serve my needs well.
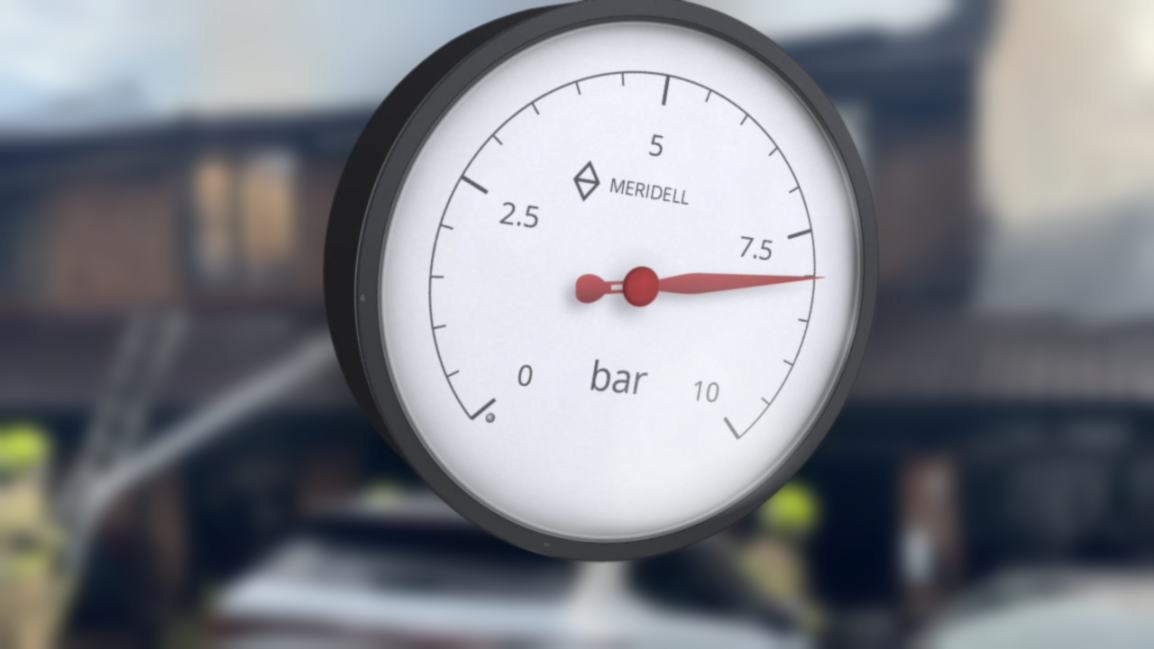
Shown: value=8 unit=bar
